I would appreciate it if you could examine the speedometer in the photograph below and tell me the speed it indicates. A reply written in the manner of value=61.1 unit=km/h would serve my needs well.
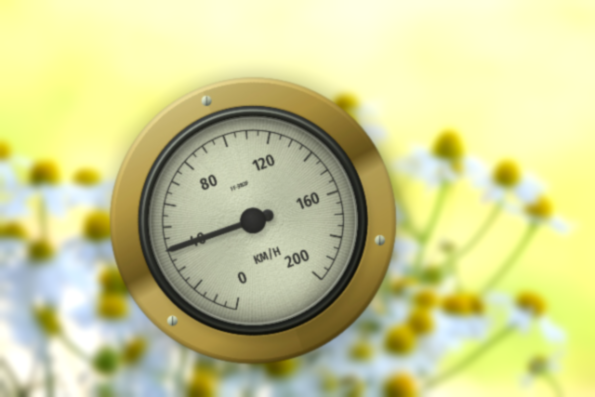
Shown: value=40 unit=km/h
